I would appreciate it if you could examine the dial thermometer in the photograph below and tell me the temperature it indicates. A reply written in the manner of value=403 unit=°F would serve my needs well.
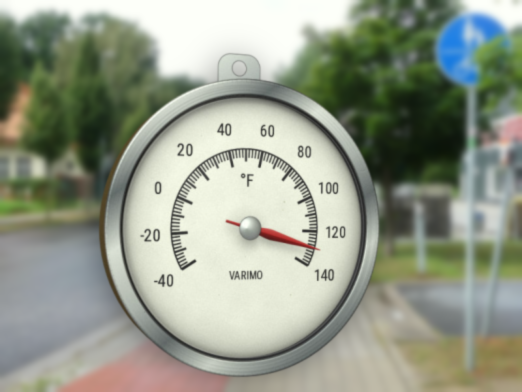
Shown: value=130 unit=°F
